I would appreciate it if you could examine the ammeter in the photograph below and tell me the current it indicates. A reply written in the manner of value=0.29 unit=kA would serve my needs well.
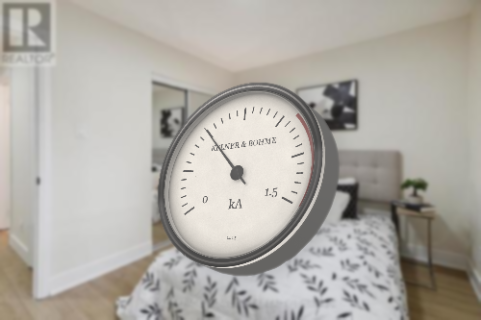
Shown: value=0.5 unit=kA
